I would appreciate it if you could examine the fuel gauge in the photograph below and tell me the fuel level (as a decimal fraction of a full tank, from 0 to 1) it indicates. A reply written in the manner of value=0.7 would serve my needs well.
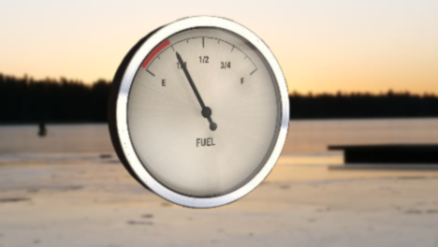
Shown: value=0.25
